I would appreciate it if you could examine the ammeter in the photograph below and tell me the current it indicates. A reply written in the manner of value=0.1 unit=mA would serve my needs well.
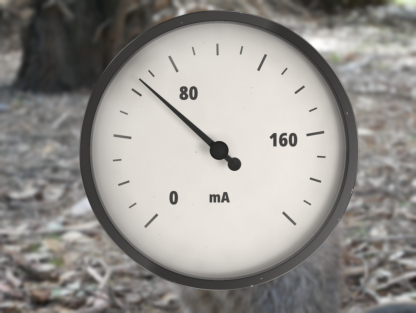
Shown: value=65 unit=mA
